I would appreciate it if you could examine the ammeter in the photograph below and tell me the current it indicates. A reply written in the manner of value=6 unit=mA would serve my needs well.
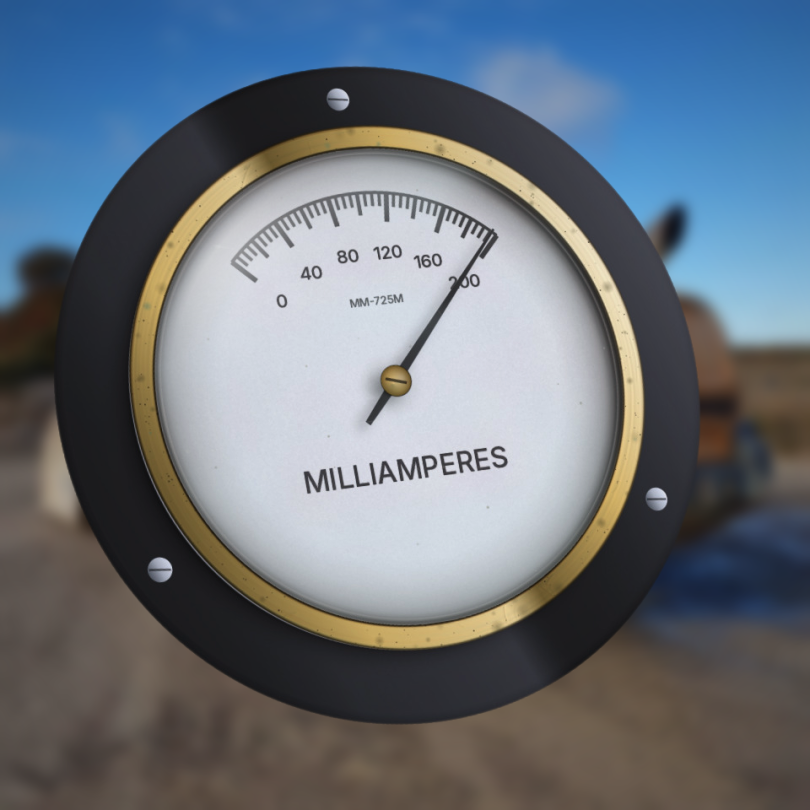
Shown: value=195 unit=mA
